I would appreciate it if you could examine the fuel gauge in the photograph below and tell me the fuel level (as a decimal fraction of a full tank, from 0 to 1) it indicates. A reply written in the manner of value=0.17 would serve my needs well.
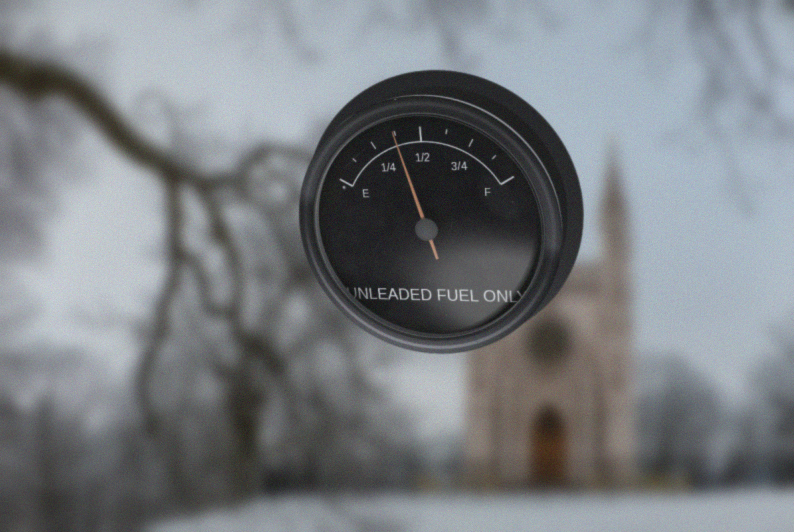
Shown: value=0.375
